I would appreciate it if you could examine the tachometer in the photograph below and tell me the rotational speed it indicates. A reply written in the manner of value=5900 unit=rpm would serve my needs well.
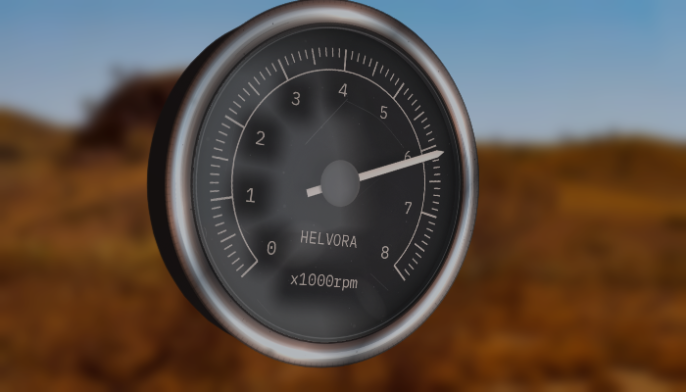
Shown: value=6100 unit=rpm
